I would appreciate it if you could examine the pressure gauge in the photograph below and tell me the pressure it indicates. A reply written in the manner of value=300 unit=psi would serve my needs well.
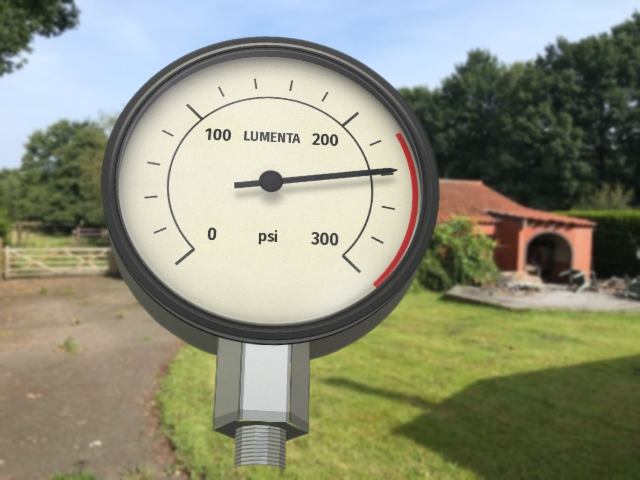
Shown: value=240 unit=psi
